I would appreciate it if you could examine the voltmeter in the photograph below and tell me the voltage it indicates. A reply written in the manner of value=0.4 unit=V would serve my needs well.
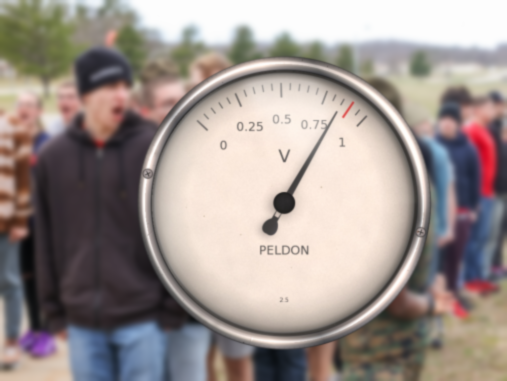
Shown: value=0.85 unit=V
